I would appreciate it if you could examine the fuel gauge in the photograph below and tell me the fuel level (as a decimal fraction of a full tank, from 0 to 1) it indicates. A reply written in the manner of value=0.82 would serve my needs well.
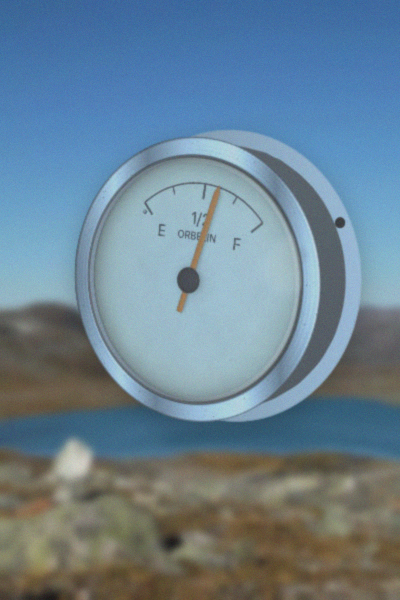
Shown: value=0.625
